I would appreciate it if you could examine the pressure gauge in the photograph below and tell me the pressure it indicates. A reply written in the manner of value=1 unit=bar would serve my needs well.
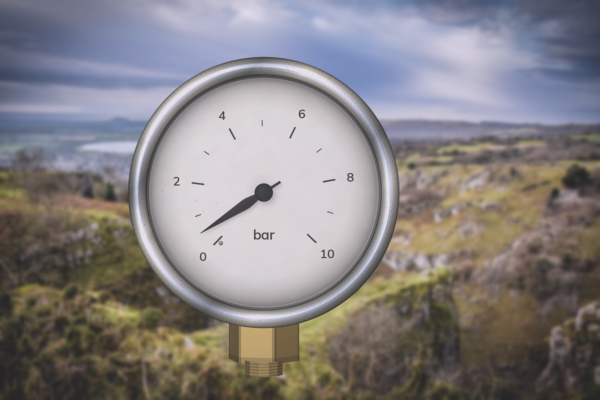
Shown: value=0.5 unit=bar
